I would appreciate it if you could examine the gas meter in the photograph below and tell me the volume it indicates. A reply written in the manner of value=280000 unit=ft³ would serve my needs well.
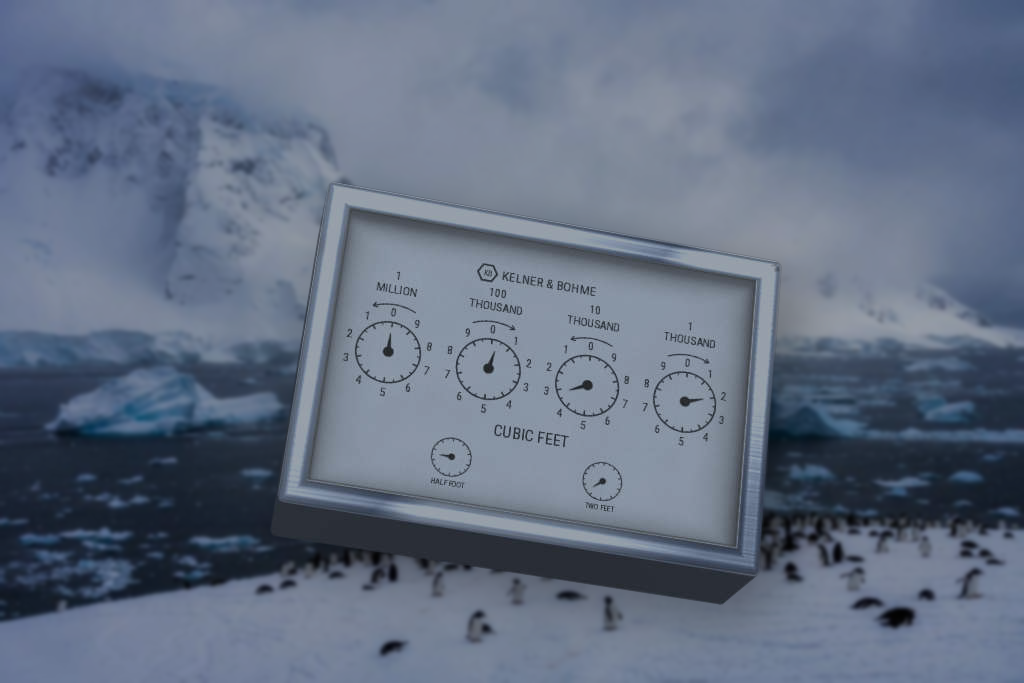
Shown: value=3200 unit=ft³
